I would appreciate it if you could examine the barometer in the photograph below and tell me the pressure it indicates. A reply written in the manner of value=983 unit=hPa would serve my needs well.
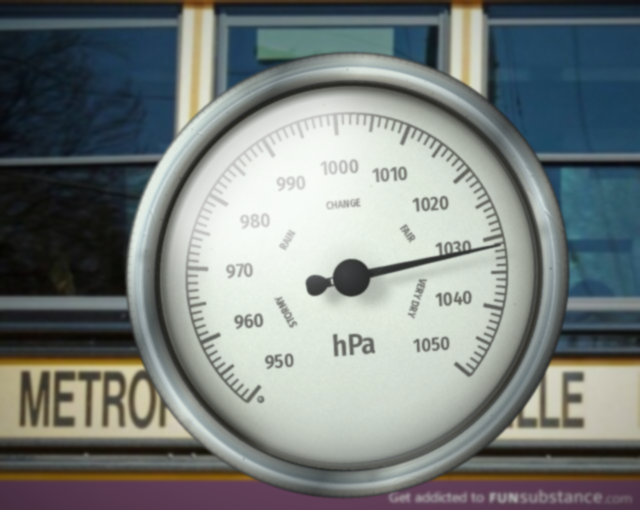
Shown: value=1031 unit=hPa
